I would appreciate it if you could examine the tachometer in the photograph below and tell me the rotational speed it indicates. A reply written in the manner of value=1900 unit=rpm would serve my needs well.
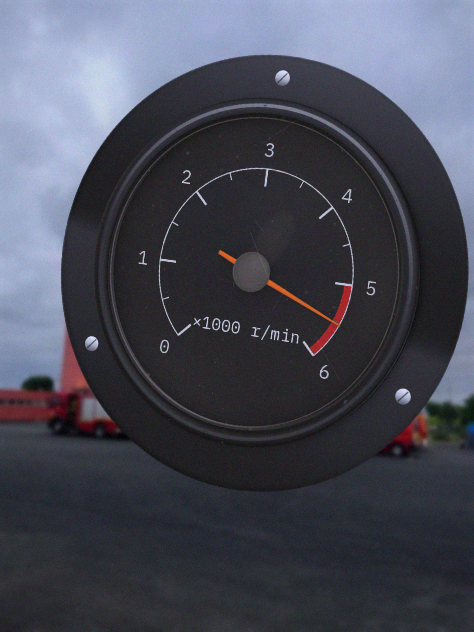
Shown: value=5500 unit=rpm
